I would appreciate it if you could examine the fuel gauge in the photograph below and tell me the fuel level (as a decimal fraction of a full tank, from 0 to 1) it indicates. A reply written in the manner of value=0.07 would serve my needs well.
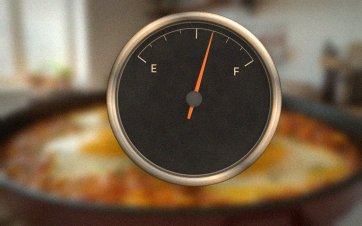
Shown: value=0.625
